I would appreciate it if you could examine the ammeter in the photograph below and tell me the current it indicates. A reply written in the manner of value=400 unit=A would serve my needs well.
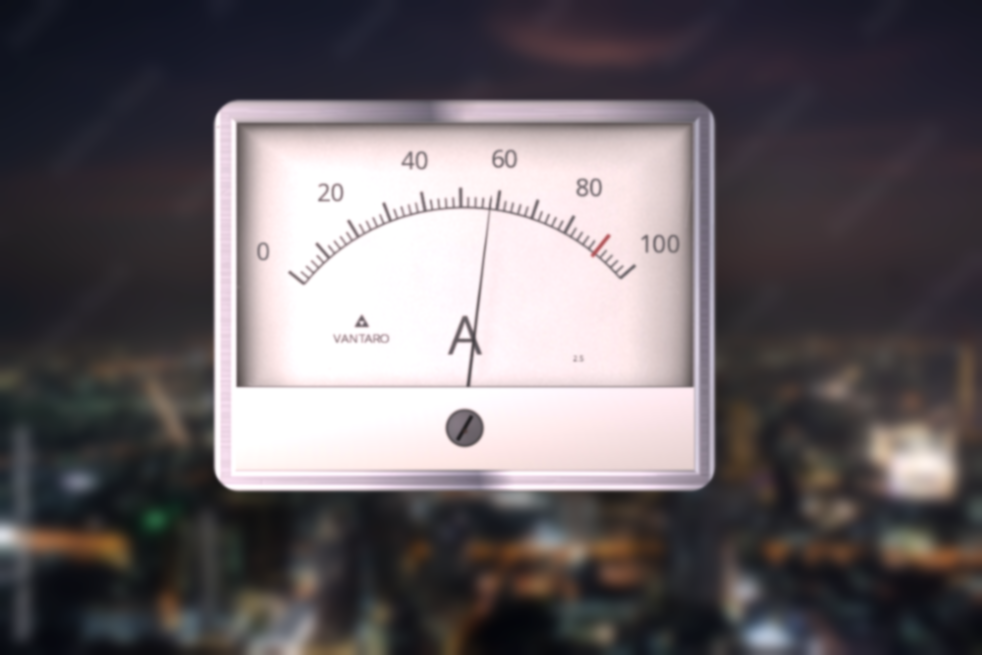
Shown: value=58 unit=A
